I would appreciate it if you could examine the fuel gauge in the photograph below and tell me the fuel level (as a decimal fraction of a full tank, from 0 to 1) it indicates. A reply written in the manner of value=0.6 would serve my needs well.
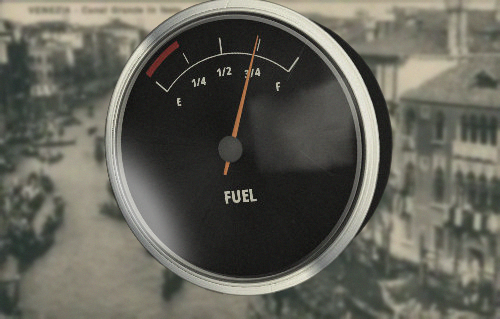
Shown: value=0.75
